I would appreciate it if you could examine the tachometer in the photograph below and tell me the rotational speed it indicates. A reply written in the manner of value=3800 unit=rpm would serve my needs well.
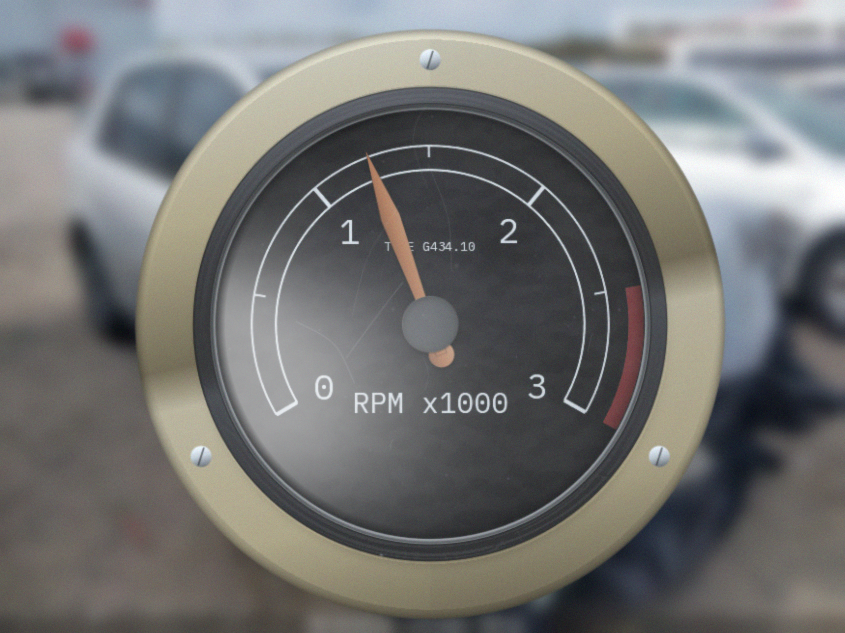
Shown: value=1250 unit=rpm
